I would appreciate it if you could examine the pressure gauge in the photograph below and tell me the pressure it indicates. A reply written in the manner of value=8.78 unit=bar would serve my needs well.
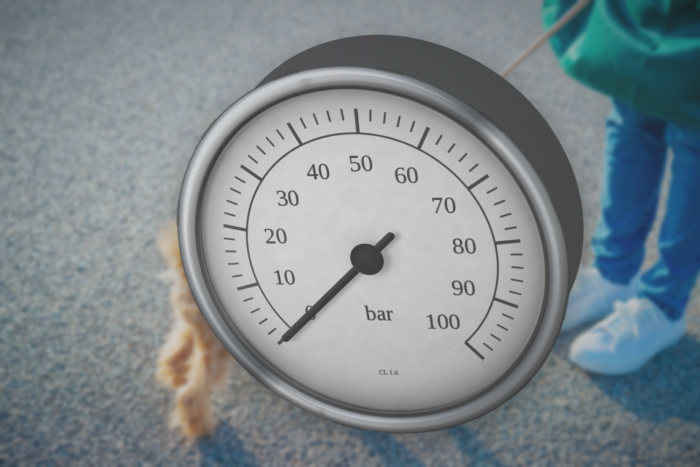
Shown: value=0 unit=bar
